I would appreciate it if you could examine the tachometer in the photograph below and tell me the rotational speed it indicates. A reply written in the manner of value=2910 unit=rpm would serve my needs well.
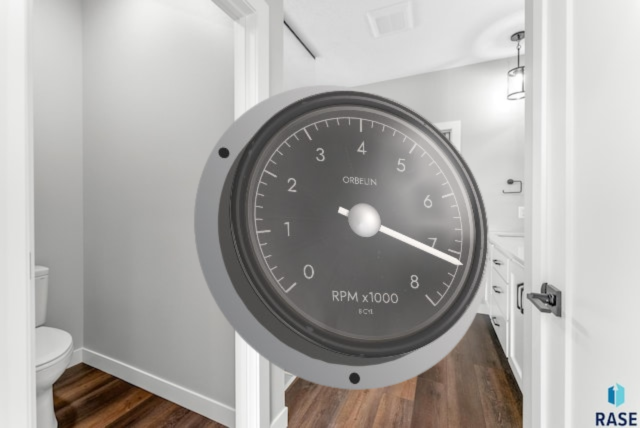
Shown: value=7200 unit=rpm
